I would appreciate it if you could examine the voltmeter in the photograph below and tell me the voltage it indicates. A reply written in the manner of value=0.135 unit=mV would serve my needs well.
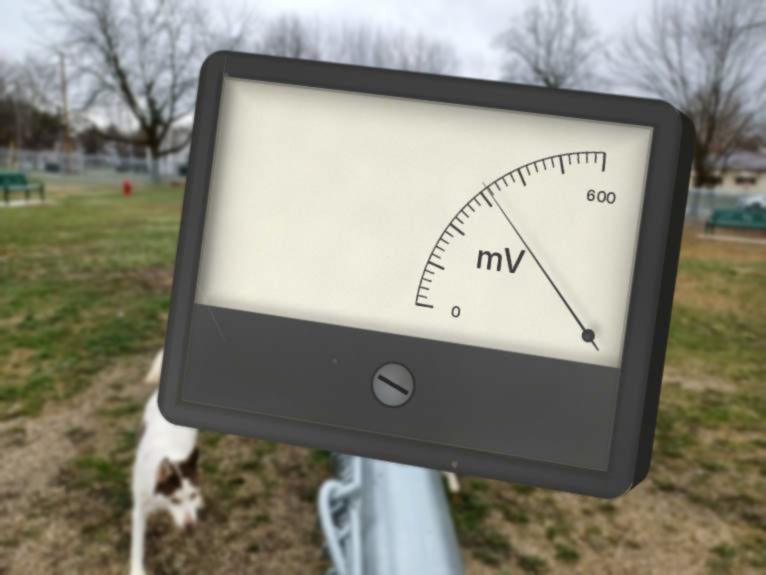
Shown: value=320 unit=mV
